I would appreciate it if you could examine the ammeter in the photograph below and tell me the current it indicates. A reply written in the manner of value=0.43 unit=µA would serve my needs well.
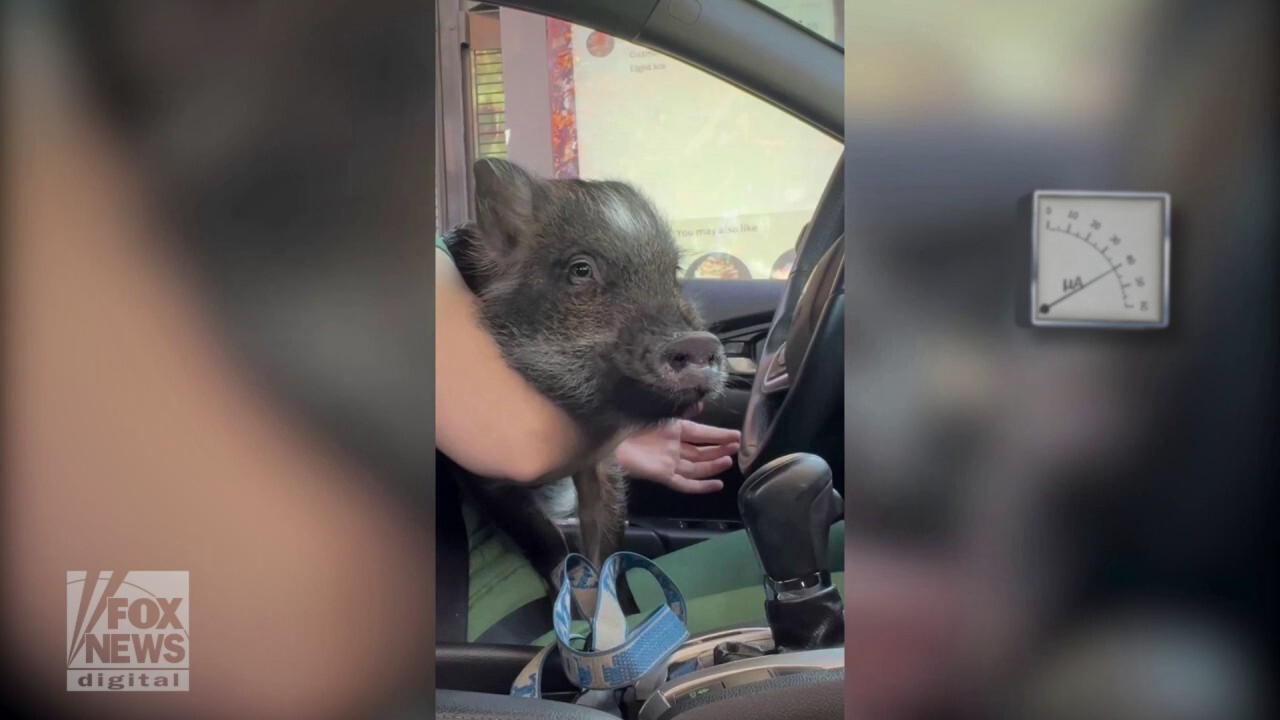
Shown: value=40 unit=µA
